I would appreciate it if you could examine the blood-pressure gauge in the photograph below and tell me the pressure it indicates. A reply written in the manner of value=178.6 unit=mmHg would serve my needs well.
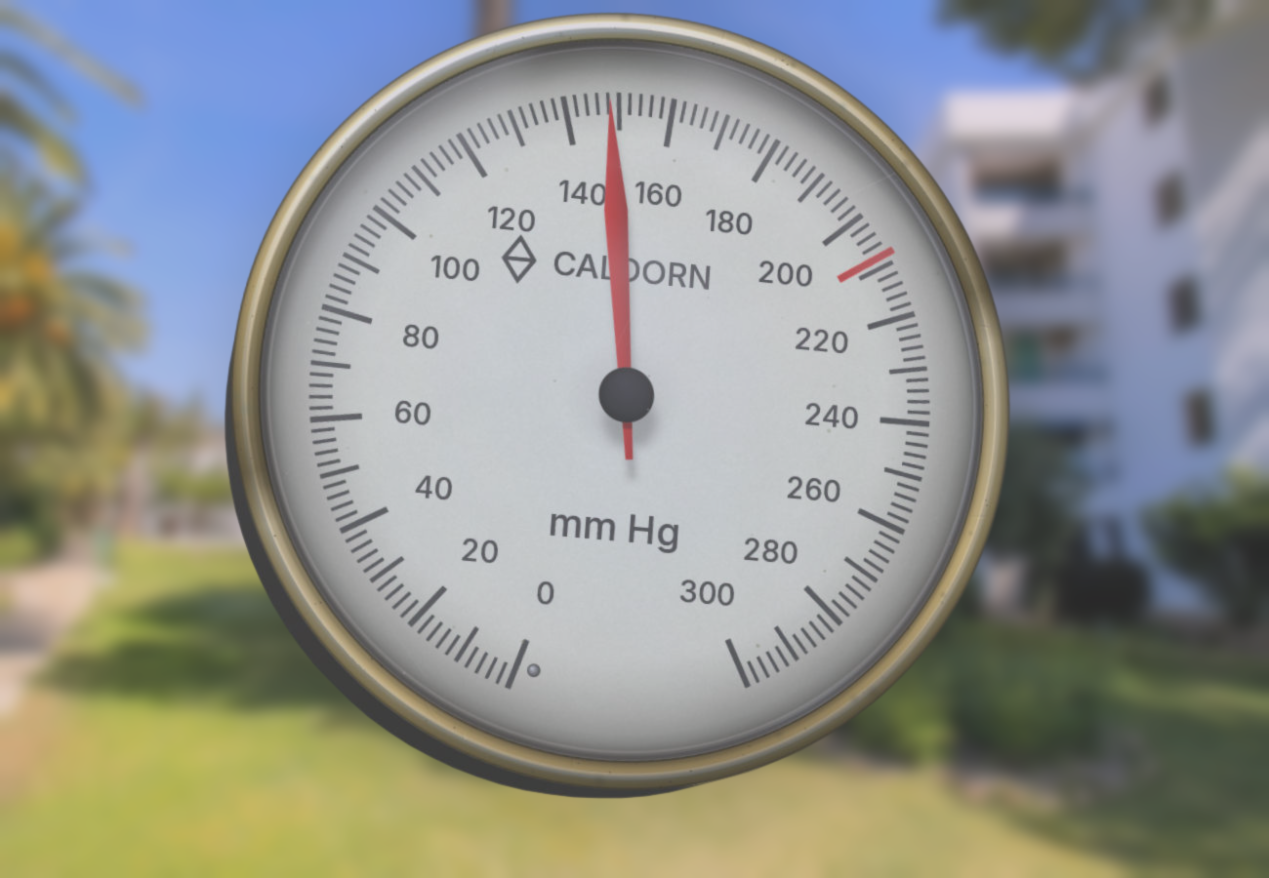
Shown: value=148 unit=mmHg
